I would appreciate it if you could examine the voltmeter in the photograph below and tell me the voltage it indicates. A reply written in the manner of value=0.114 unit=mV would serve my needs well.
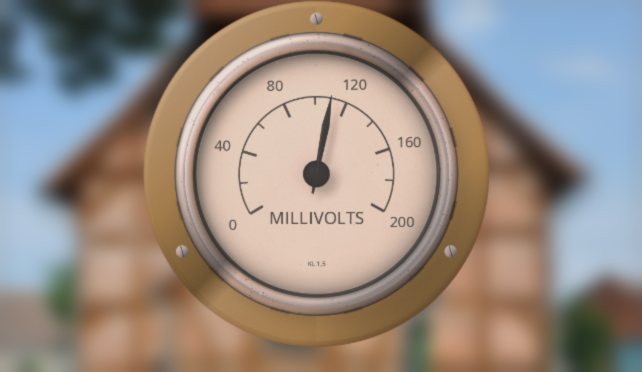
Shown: value=110 unit=mV
